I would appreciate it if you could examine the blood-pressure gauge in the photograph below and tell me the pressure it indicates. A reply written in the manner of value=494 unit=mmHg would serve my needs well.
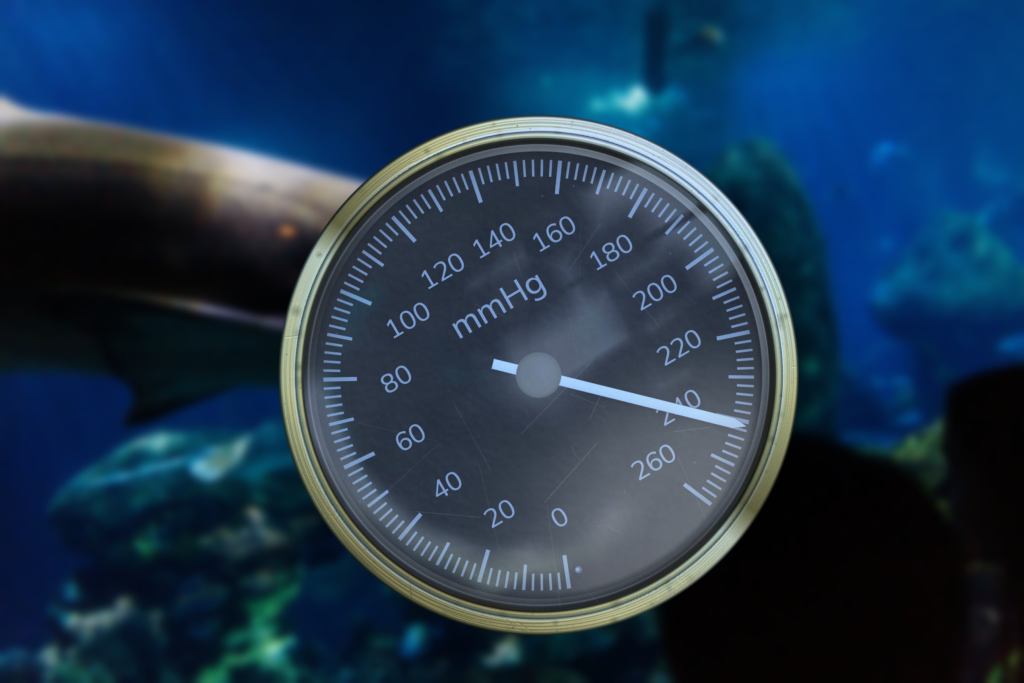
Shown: value=241 unit=mmHg
